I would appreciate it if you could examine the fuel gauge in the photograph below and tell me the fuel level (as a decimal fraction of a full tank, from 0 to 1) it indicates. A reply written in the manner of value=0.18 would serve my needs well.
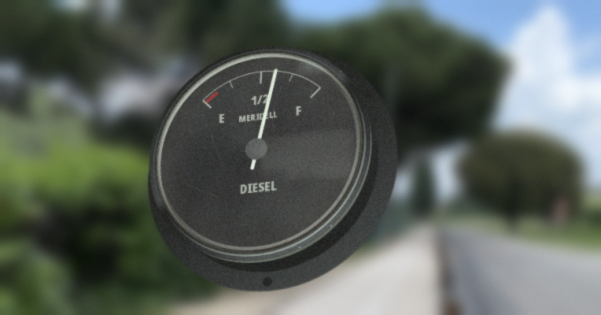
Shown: value=0.625
